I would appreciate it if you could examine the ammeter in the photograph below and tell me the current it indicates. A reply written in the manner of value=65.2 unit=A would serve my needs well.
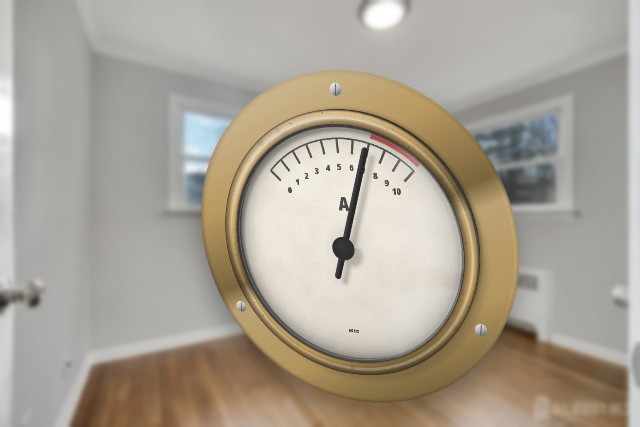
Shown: value=7 unit=A
